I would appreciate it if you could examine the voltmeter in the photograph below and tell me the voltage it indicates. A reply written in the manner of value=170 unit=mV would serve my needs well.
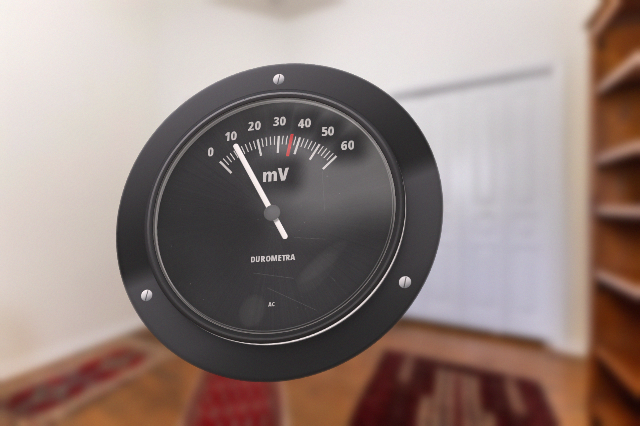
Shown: value=10 unit=mV
